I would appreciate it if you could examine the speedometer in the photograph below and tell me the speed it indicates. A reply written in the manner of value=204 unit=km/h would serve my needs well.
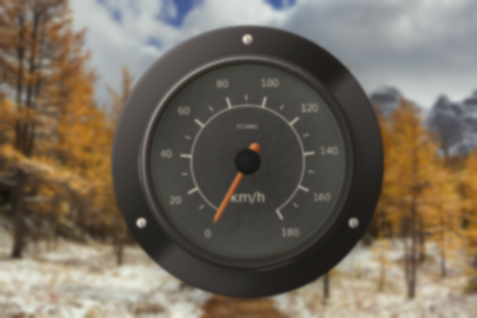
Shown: value=0 unit=km/h
